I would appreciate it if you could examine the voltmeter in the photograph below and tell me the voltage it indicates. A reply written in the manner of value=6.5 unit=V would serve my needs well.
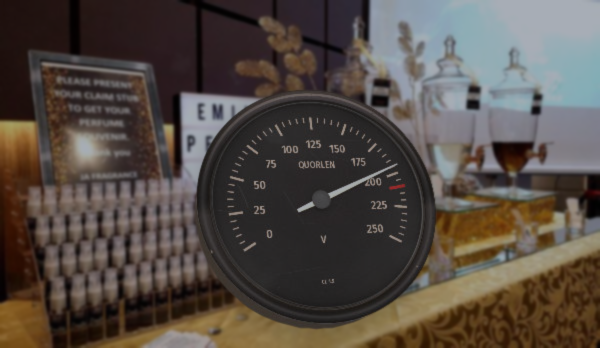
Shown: value=195 unit=V
